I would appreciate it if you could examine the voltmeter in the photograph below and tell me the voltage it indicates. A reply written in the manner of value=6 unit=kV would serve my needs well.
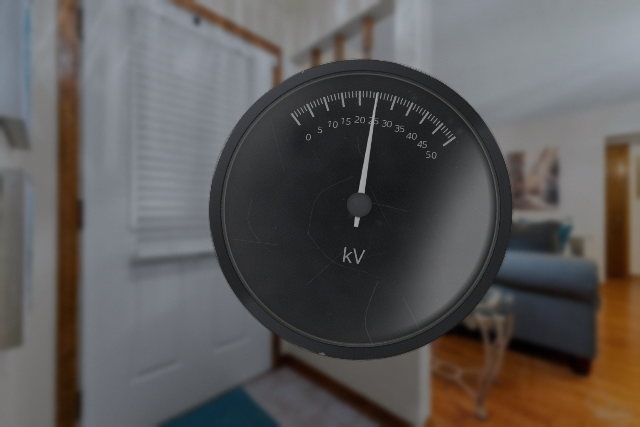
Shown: value=25 unit=kV
